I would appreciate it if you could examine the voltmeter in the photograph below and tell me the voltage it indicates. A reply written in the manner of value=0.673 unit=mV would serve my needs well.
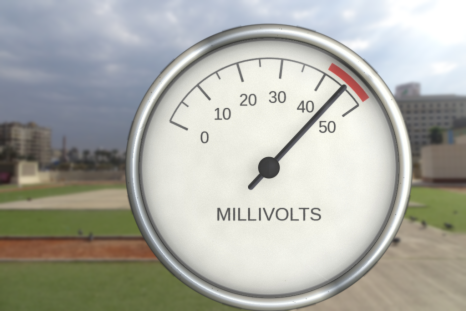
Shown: value=45 unit=mV
